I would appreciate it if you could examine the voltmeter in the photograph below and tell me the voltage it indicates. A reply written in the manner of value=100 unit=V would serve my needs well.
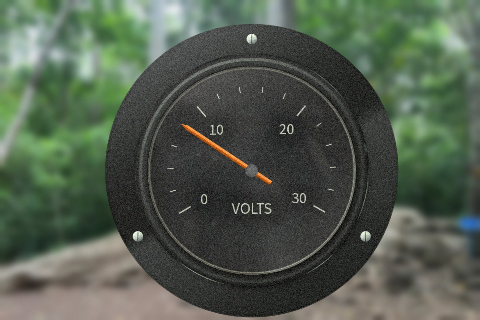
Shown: value=8 unit=V
